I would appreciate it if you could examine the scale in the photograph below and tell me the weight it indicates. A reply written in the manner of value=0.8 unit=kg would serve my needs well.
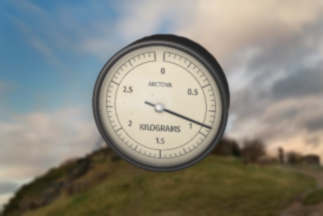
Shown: value=0.9 unit=kg
